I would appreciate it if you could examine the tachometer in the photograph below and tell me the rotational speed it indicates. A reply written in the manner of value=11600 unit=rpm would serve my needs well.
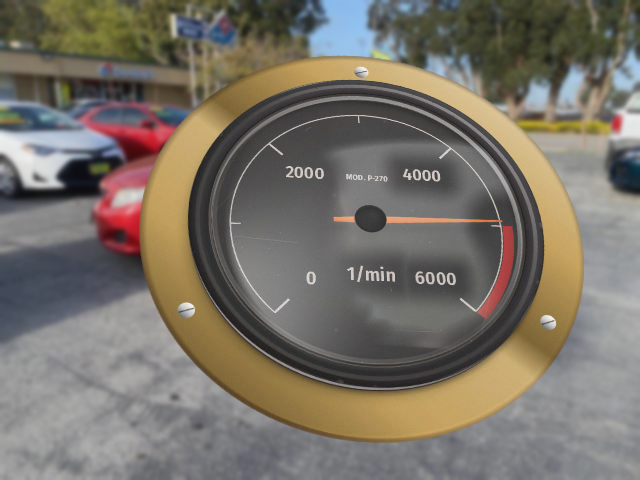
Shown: value=5000 unit=rpm
